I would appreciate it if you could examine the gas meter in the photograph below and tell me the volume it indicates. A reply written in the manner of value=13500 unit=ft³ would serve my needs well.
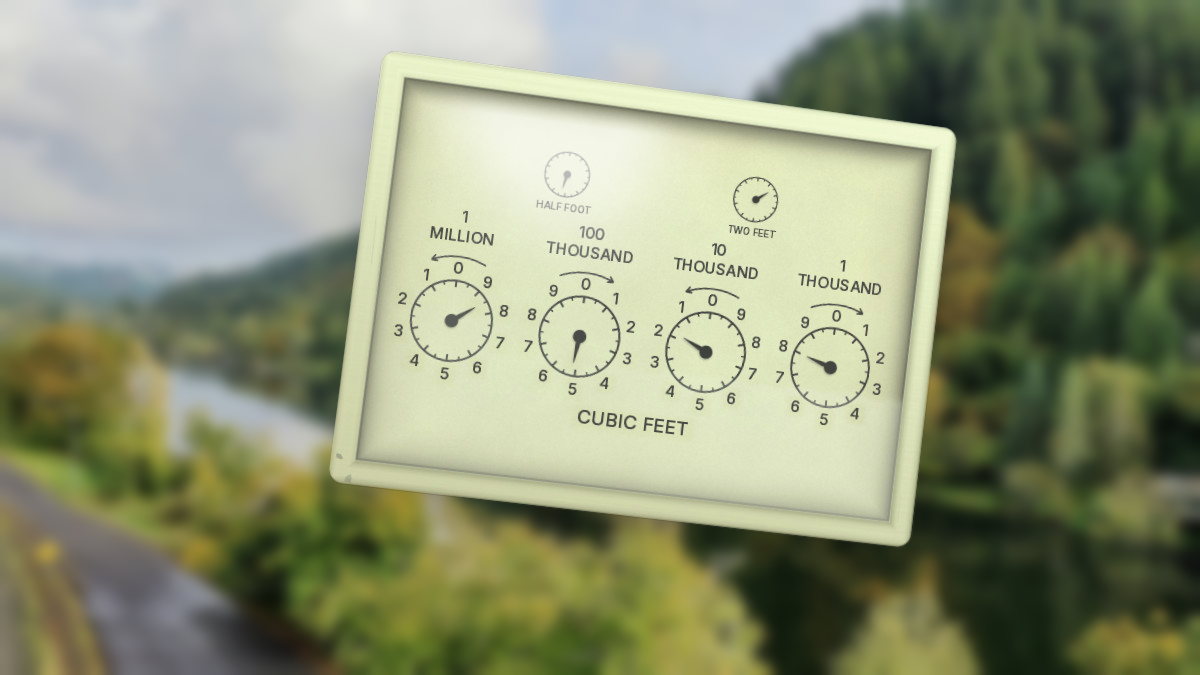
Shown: value=851800 unit=ft³
